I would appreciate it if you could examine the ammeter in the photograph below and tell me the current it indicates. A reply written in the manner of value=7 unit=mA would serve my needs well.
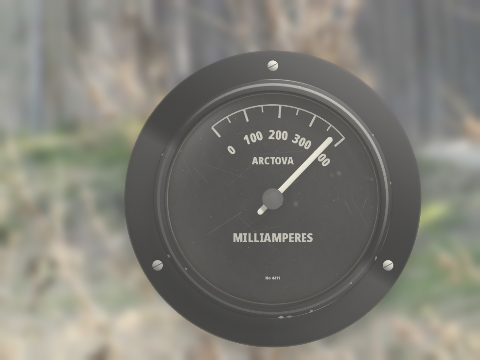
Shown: value=375 unit=mA
